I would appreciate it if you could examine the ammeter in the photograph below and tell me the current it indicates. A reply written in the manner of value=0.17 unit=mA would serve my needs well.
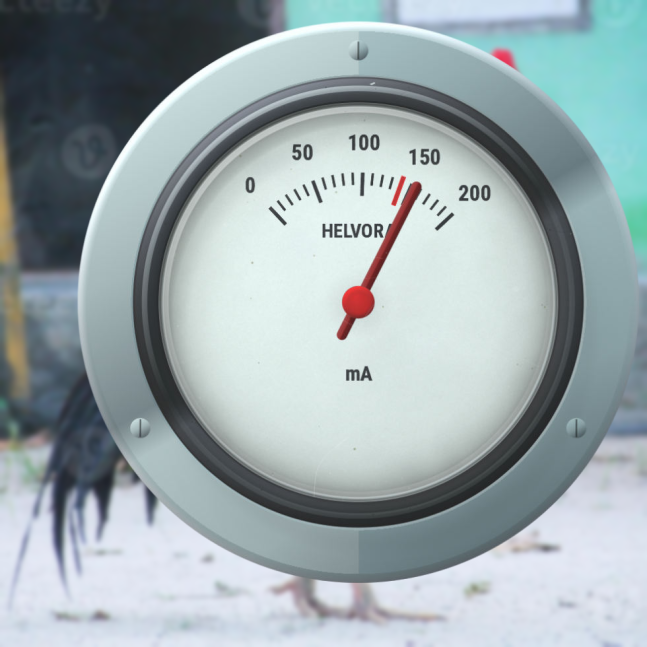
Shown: value=155 unit=mA
